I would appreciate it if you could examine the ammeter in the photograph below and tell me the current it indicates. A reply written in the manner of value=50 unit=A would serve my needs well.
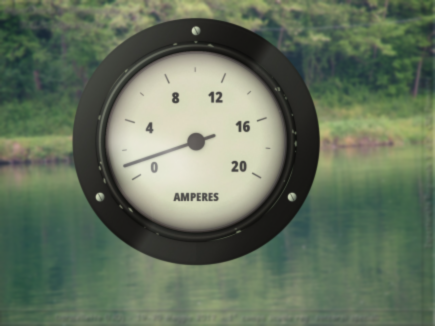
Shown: value=1 unit=A
